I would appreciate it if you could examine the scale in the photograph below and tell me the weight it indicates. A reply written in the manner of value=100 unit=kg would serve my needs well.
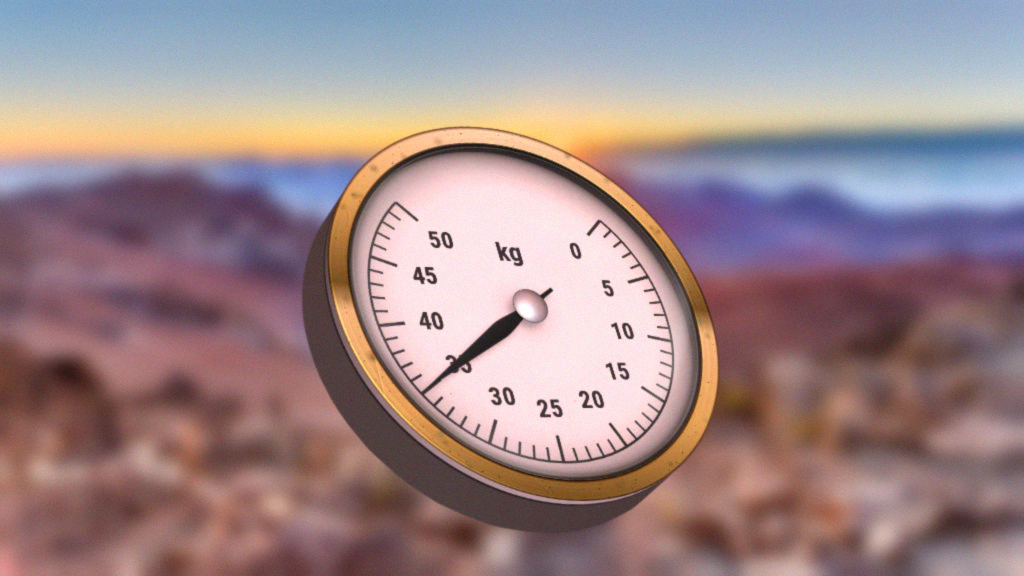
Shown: value=35 unit=kg
